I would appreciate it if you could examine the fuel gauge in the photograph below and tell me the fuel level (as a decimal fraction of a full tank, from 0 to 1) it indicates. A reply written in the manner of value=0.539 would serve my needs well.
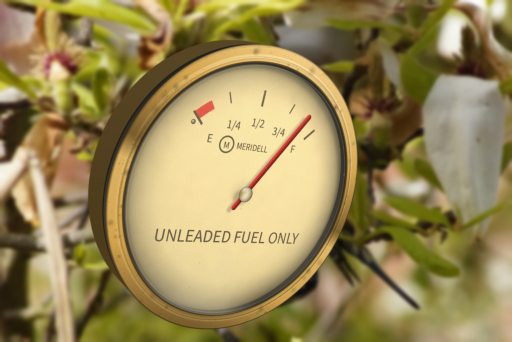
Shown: value=0.875
